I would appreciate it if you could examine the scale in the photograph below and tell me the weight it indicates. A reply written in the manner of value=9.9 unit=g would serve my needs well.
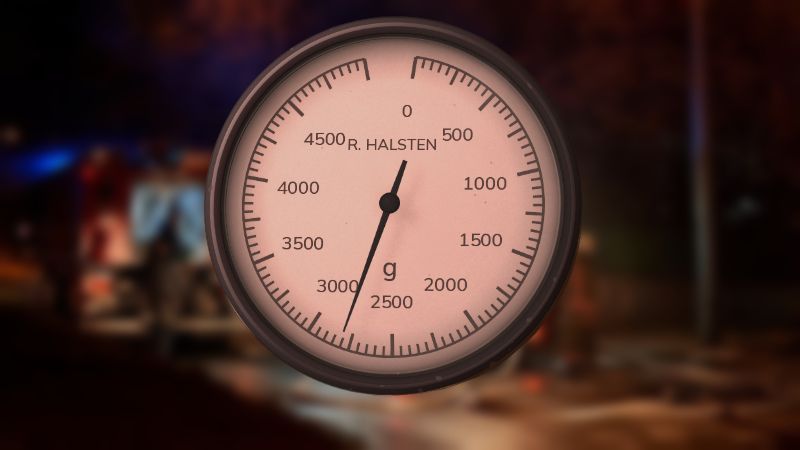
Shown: value=2800 unit=g
